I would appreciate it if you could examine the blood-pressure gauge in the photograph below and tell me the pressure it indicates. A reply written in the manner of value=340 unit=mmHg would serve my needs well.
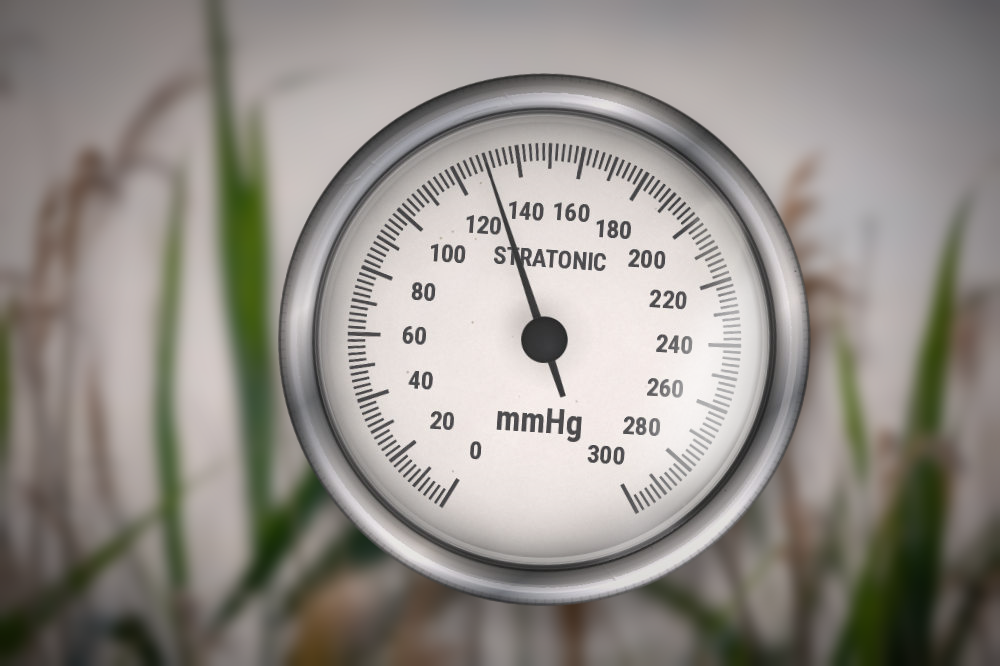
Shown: value=130 unit=mmHg
